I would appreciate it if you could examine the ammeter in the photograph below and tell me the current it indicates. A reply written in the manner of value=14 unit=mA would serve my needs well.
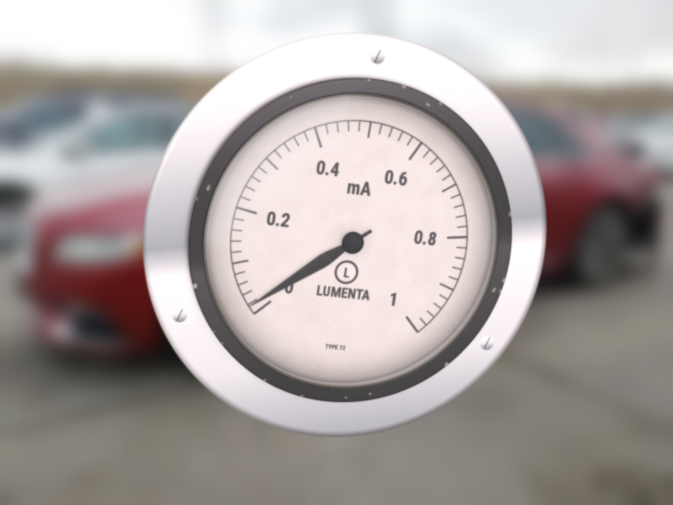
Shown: value=0.02 unit=mA
